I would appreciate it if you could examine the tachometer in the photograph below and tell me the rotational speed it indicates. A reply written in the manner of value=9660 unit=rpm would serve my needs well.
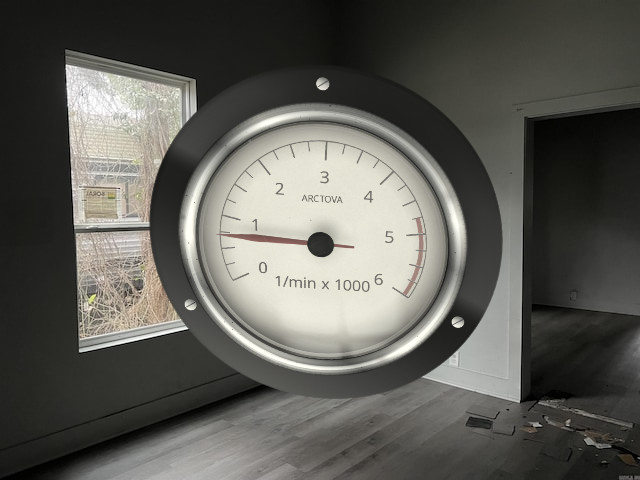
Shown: value=750 unit=rpm
